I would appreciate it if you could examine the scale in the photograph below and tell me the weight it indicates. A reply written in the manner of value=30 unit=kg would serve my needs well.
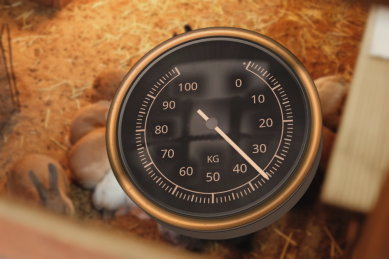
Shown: value=36 unit=kg
